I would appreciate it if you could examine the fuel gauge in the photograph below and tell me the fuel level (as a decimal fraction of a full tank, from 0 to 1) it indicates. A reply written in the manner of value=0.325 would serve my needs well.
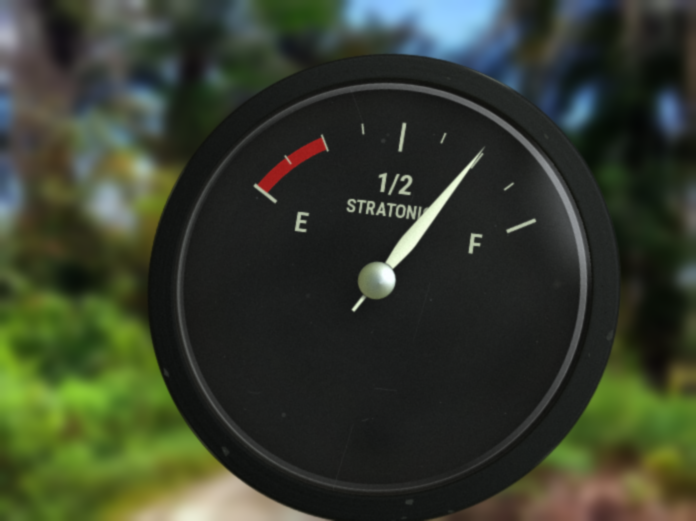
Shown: value=0.75
